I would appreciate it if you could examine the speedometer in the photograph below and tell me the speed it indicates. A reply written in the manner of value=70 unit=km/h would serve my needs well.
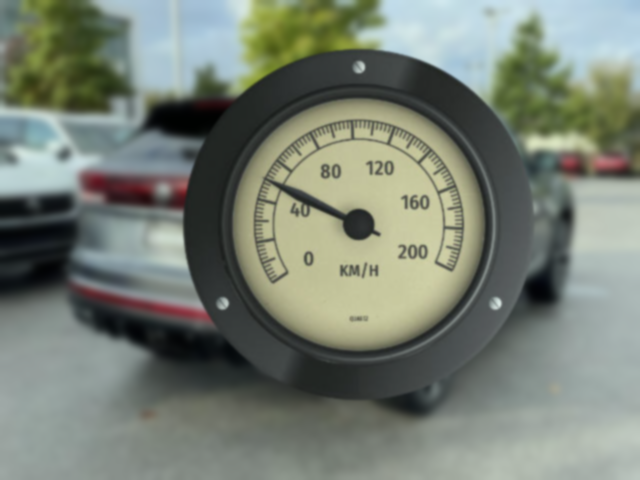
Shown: value=50 unit=km/h
